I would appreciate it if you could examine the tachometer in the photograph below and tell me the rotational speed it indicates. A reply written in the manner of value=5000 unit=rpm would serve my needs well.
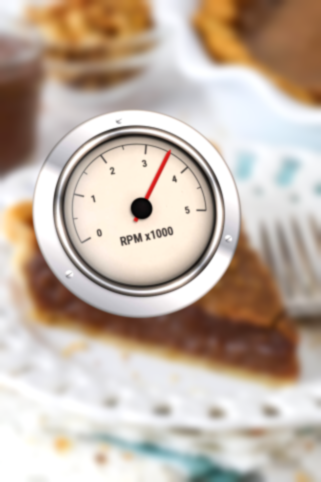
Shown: value=3500 unit=rpm
